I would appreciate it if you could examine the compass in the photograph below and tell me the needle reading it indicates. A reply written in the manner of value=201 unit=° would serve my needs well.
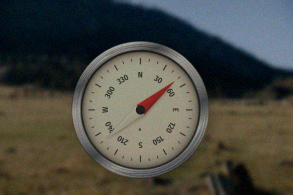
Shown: value=50 unit=°
